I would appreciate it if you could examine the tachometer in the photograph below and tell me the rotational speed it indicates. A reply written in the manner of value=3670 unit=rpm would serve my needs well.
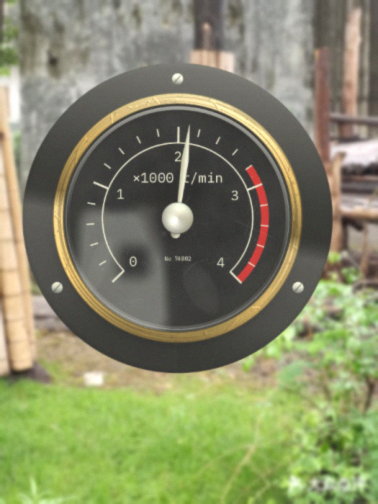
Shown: value=2100 unit=rpm
